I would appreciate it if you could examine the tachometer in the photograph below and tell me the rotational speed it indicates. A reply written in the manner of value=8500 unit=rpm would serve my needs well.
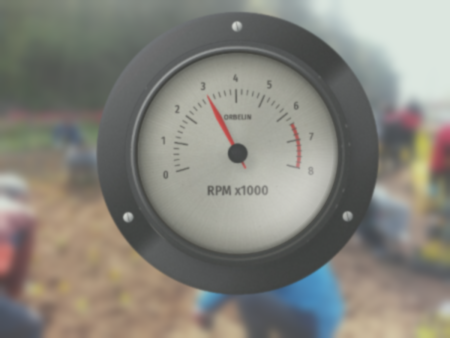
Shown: value=3000 unit=rpm
